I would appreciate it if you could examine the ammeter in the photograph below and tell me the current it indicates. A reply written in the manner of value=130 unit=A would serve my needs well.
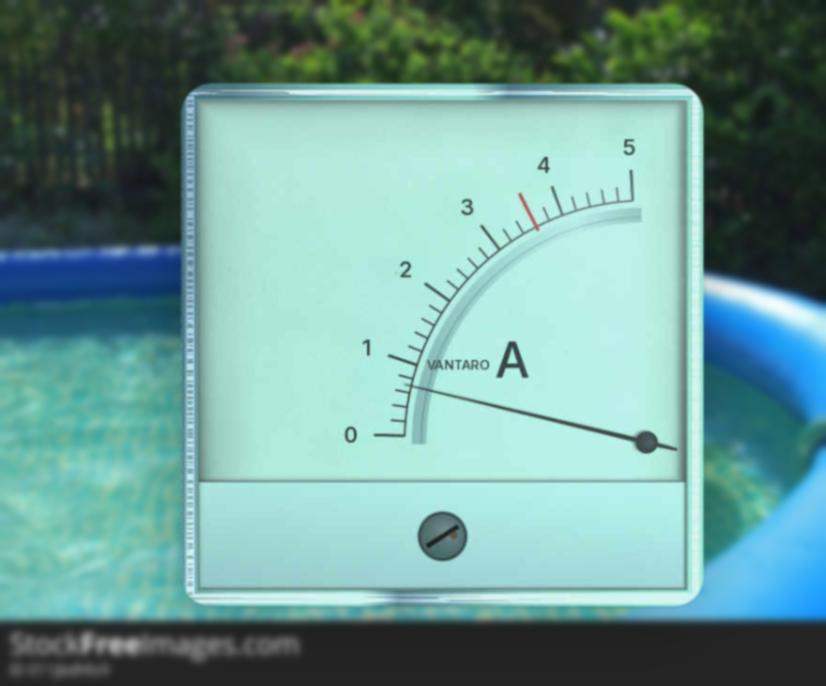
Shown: value=0.7 unit=A
